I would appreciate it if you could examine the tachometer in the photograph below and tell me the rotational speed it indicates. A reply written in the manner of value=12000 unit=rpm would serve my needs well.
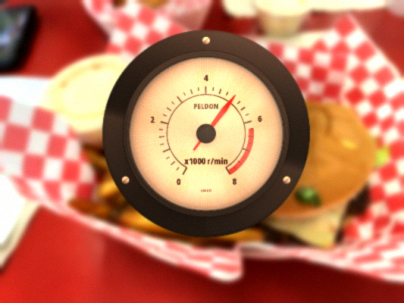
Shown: value=5000 unit=rpm
